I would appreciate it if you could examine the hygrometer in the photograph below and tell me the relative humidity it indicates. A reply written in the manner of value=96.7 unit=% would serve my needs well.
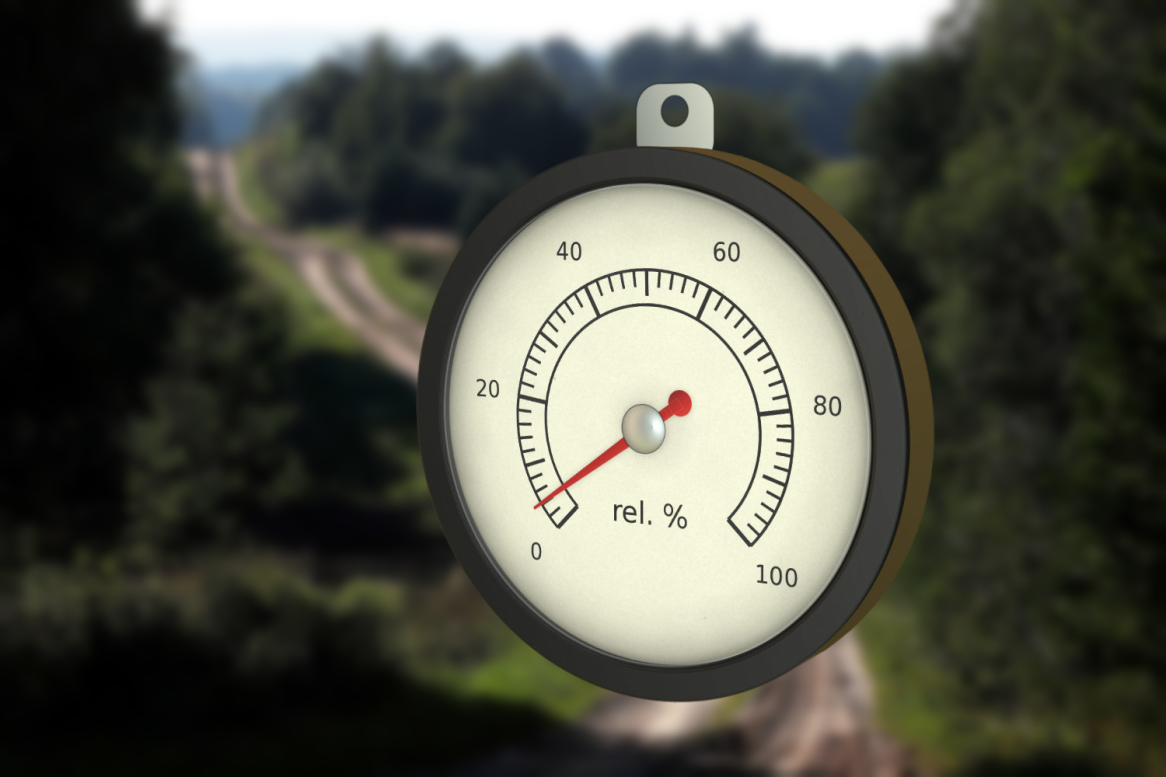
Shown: value=4 unit=%
